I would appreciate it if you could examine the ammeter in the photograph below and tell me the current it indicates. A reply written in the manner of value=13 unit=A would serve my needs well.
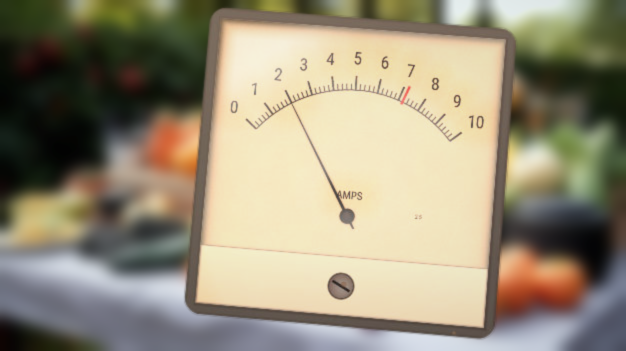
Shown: value=2 unit=A
